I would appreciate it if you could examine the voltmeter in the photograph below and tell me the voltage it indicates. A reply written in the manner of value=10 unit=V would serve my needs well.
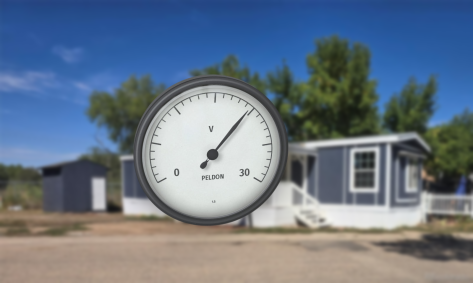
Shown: value=19.5 unit=V
